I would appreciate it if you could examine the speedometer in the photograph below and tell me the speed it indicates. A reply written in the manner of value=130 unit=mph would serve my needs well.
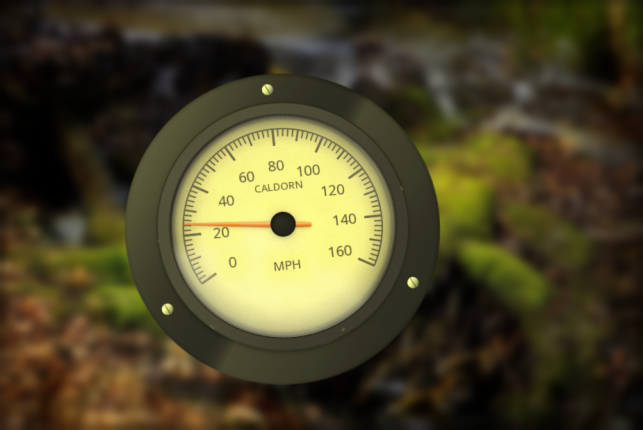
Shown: value=24 unit=mph
